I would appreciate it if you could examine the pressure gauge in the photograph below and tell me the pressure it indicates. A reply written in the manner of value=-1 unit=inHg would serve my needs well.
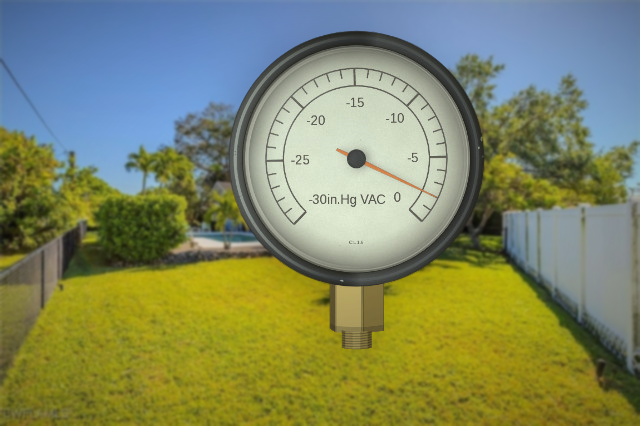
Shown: value=-2 unit=inHg
